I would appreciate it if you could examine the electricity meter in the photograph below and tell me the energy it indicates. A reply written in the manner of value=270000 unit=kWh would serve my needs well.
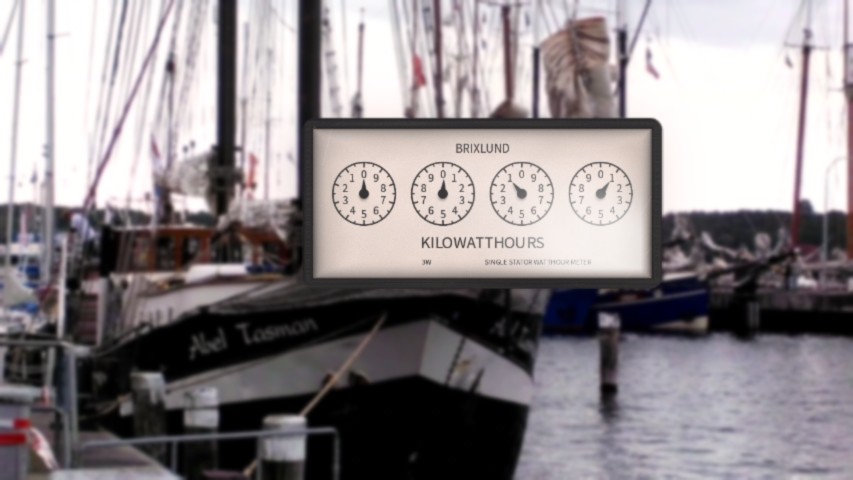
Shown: value=11 unit=kWh
